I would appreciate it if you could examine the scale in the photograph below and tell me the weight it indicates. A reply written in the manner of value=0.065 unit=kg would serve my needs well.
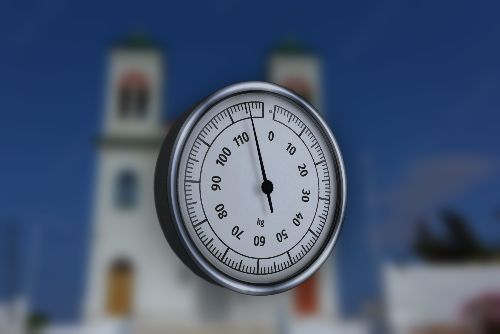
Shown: value=115 unit=kg
